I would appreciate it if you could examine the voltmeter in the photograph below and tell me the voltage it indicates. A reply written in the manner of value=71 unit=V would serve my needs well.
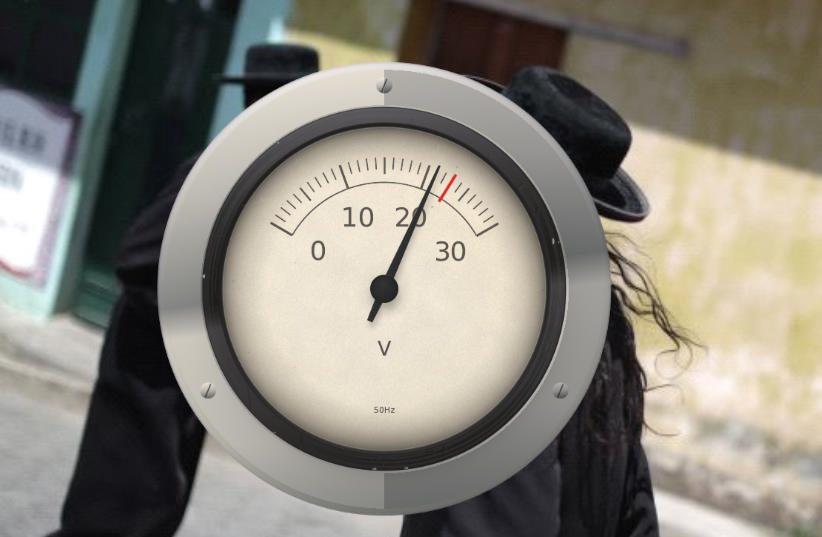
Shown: value=21 unit=V
